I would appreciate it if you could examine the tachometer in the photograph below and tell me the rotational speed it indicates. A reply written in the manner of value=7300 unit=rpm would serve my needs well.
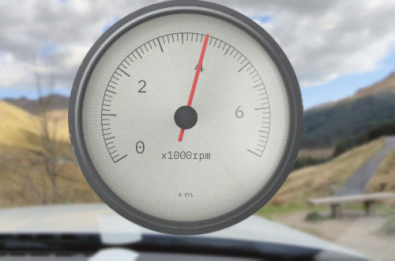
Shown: value=4000 unit=rpm
